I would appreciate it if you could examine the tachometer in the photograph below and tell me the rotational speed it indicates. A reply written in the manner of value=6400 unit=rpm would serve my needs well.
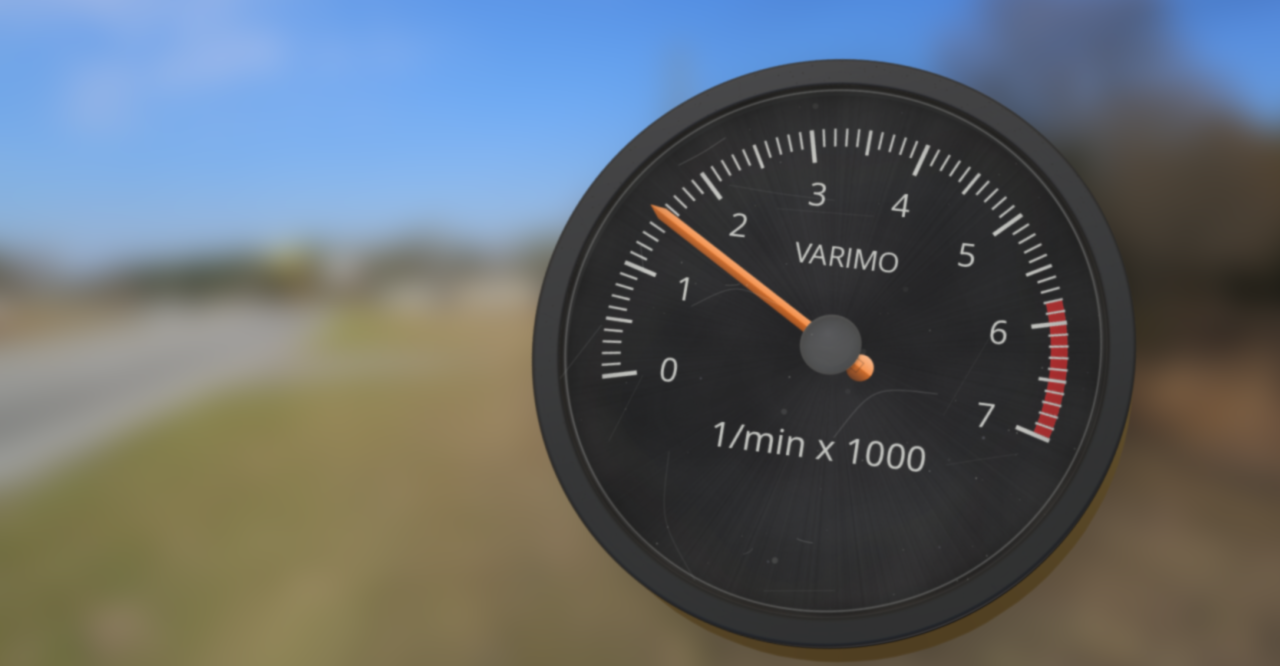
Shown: value=1500 unit=rpm
